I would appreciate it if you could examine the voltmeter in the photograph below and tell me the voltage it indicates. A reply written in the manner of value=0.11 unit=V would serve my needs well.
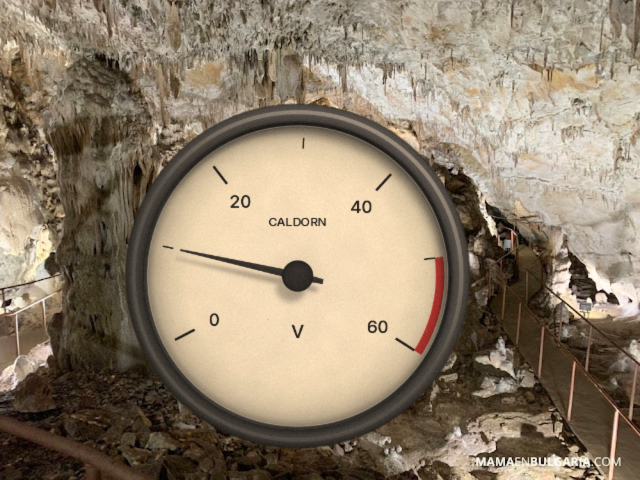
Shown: value=10 unit=V
